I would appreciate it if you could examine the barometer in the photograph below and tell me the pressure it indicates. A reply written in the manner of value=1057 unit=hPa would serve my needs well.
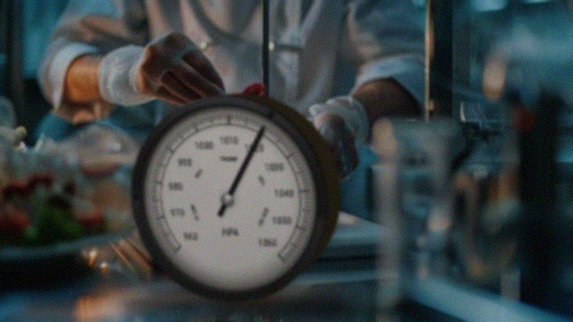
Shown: value=1020 unit=hPa
